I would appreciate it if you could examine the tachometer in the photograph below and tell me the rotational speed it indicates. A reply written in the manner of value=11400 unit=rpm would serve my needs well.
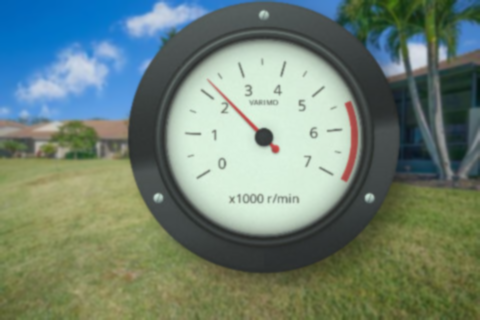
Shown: value=2250 unit=rpm
